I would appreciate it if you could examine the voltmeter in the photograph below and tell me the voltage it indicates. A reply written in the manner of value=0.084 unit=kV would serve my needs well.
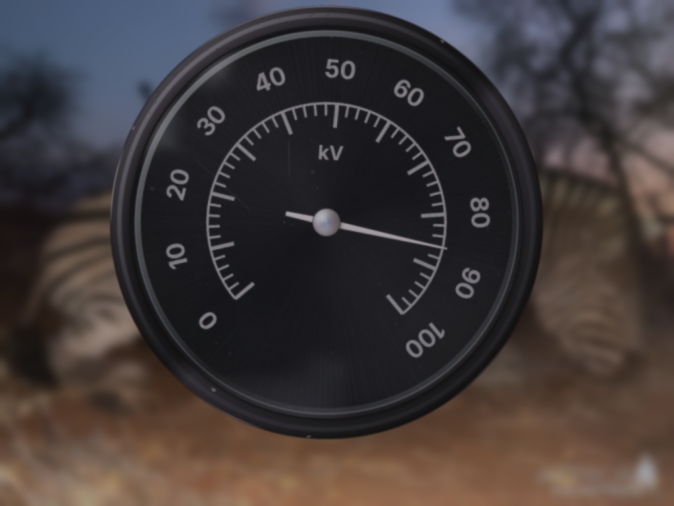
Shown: value=86 unit=kV
